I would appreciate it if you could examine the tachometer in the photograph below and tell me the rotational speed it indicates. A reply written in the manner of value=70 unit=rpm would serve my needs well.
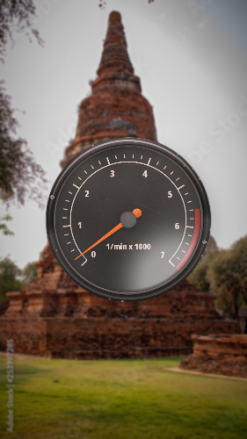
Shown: value=200 unit=rpm
